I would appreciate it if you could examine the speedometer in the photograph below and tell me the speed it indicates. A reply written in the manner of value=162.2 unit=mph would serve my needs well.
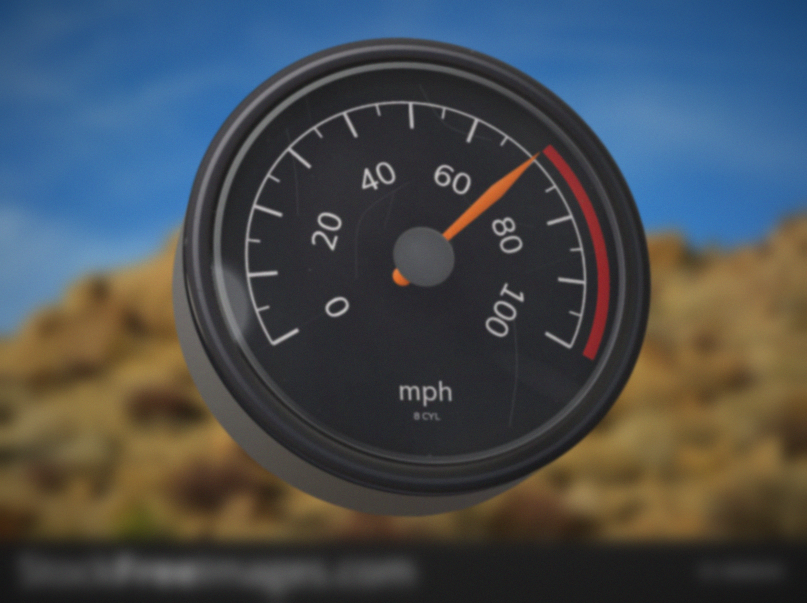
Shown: value=70 unit=mph
